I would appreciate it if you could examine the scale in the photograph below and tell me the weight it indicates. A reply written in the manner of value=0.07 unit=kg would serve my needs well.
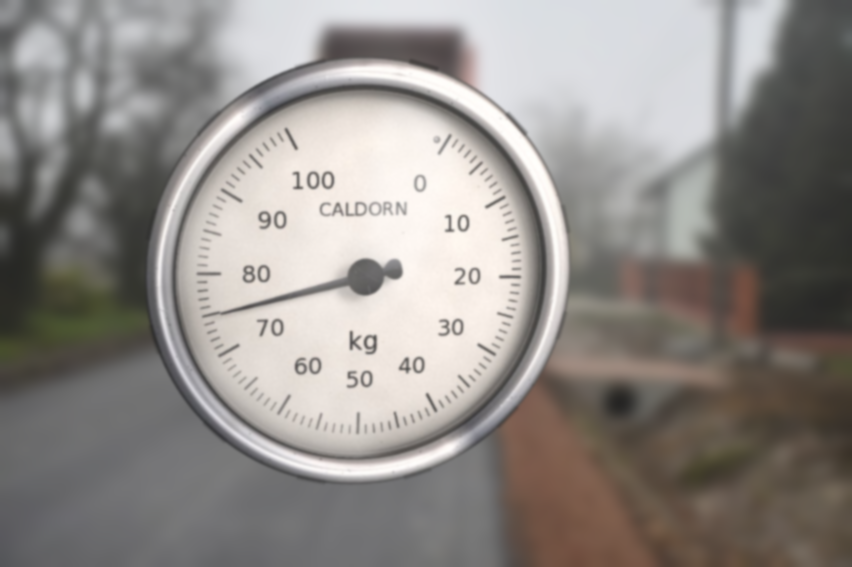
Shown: value=75 unit=kg
